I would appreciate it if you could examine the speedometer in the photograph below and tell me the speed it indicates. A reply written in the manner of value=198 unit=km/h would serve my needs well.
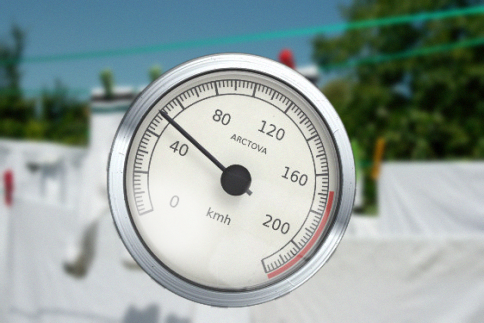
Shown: value=50 unit=km/h
